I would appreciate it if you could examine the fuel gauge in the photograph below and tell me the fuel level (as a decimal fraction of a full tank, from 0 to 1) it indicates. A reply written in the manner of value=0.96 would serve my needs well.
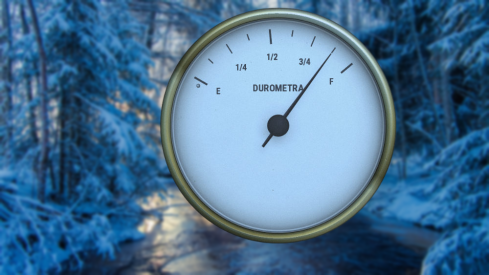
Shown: value=0.875
